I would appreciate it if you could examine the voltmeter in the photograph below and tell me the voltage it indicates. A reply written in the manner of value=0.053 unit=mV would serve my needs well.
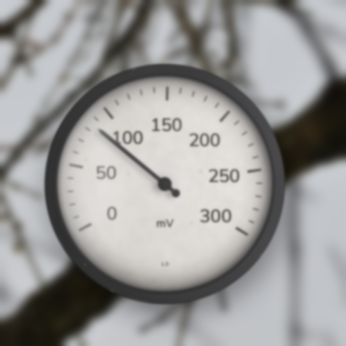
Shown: value=85 unit=mV
